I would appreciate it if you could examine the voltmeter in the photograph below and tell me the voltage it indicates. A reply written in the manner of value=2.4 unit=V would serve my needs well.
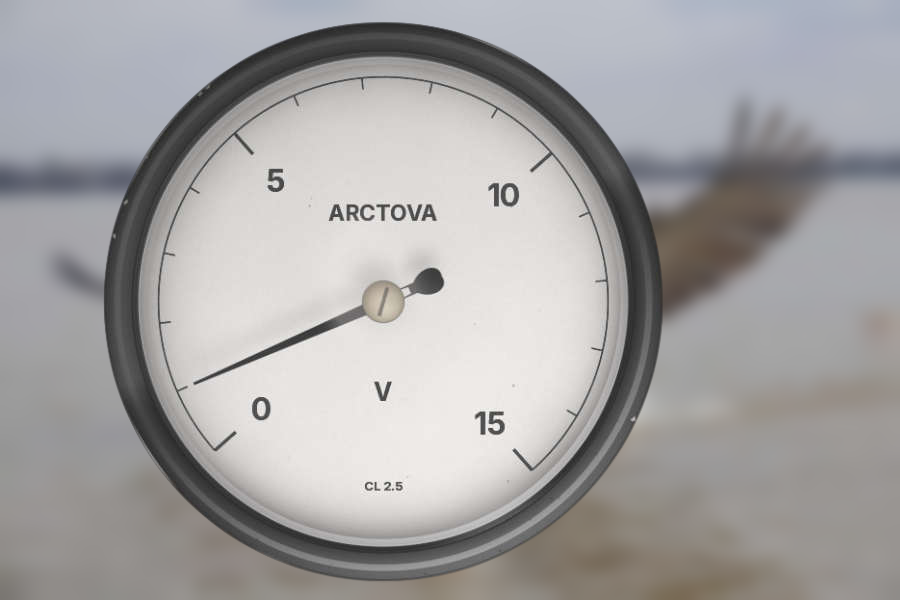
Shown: value=1 unit=V
